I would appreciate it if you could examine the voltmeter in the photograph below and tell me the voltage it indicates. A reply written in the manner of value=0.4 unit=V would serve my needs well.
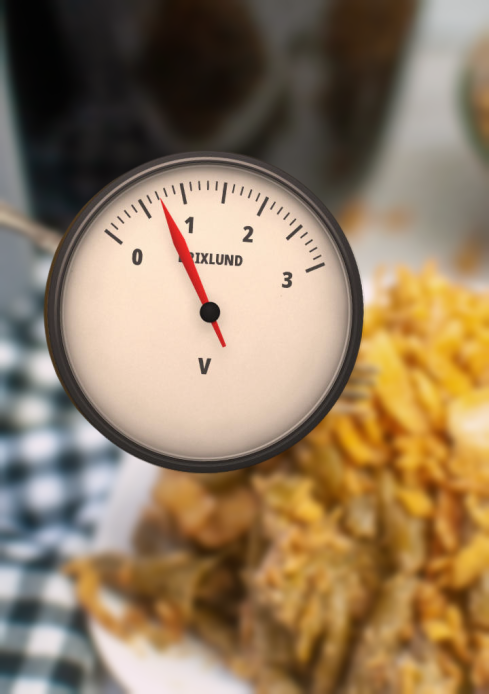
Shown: value=0.7 unit=V
